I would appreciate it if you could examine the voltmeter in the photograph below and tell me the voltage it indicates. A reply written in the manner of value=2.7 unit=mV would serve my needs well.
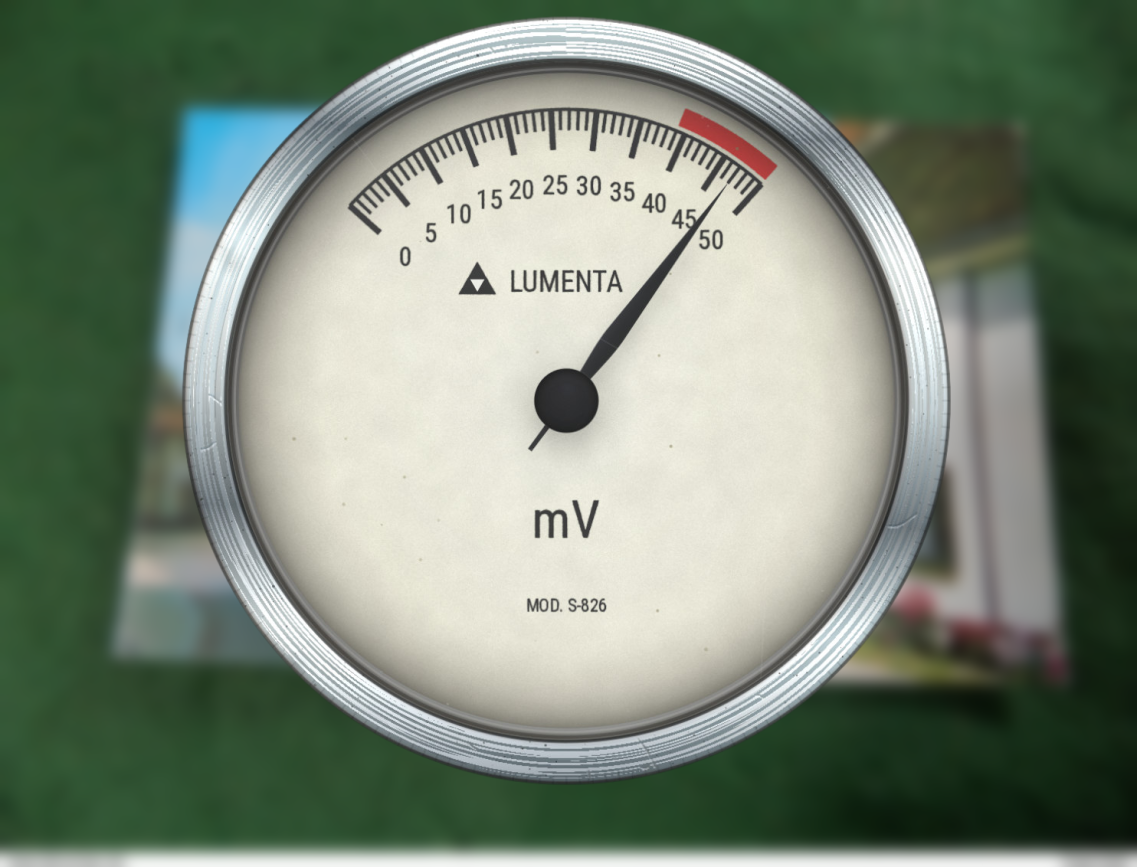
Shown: value=47 unit=mV
